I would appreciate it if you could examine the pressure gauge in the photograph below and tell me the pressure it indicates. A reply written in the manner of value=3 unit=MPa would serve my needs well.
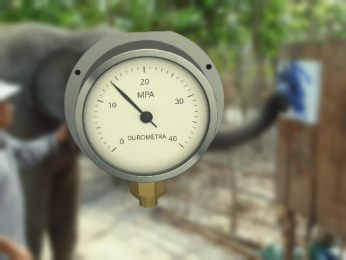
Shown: value=14 unit=MPa
